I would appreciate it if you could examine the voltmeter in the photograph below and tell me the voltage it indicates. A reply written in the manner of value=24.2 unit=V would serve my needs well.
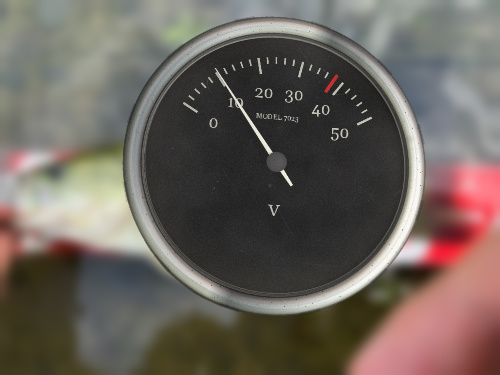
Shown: value=10 unit=V
